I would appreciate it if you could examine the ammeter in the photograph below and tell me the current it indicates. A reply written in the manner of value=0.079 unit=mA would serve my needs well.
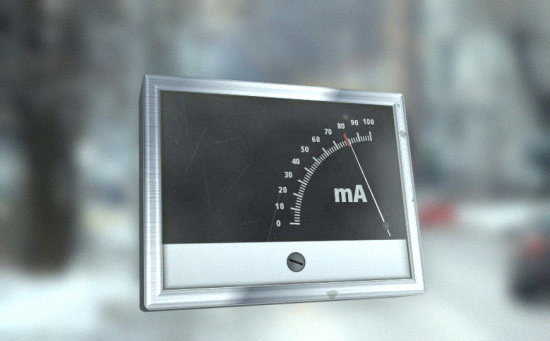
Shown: value=80 unit=mA
